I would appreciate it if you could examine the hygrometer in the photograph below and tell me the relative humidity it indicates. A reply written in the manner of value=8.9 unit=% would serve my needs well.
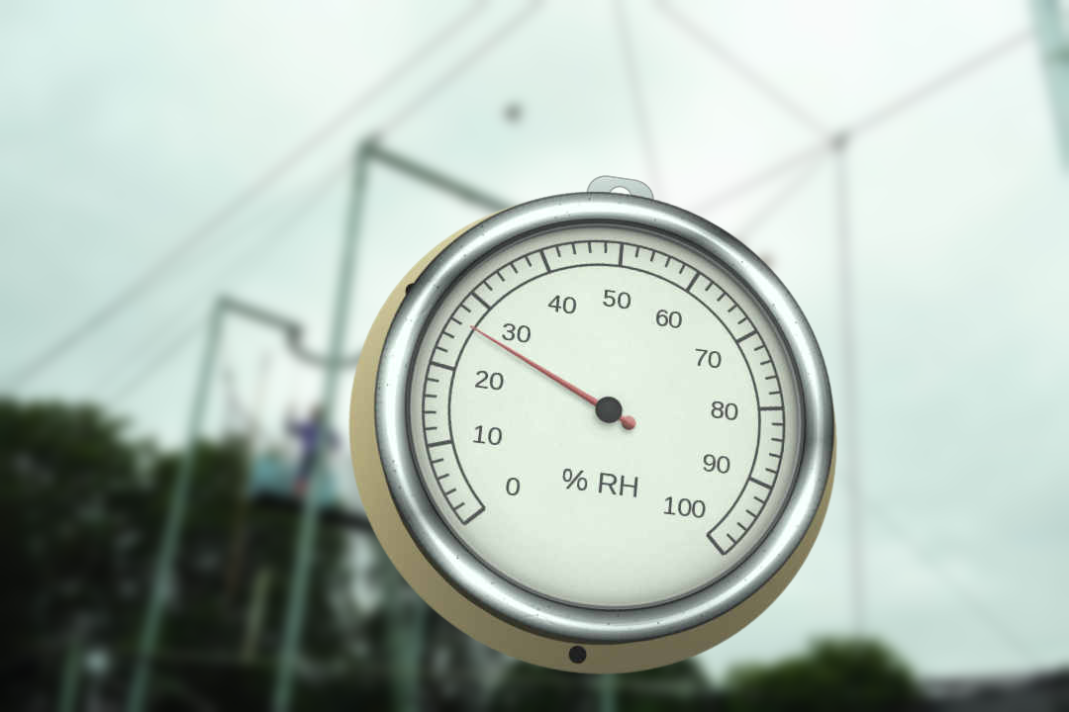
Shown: value=26 unit=%
